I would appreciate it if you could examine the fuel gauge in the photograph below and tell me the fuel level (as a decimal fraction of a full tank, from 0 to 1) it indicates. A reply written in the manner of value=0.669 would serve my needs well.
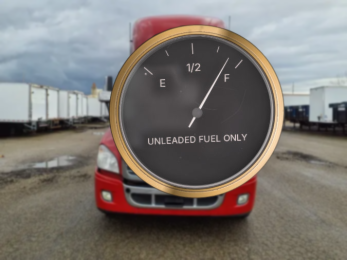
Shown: value=0.875
